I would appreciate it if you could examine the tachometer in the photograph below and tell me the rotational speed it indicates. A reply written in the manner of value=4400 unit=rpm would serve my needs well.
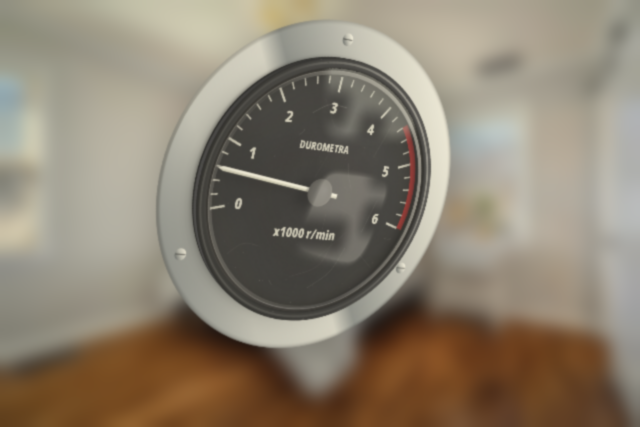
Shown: value=600 unit=rpm
